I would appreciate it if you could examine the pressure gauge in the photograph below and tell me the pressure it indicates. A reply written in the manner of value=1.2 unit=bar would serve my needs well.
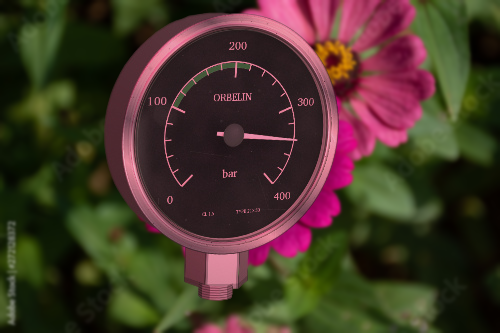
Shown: value=340 unit=bar
